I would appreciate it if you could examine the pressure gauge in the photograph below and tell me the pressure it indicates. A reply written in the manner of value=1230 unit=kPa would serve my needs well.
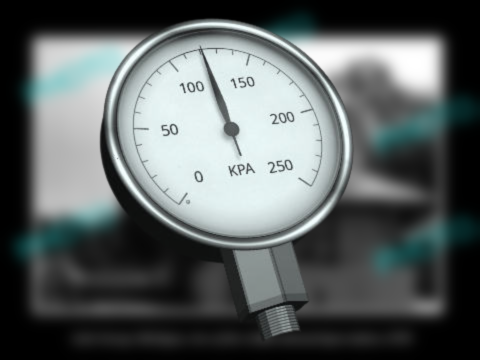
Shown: value=120 unit=kPa
